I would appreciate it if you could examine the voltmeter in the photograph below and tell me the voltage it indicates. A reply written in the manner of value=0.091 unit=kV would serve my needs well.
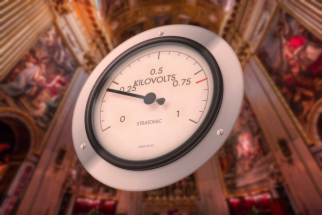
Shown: value=0.2 unit=kV
